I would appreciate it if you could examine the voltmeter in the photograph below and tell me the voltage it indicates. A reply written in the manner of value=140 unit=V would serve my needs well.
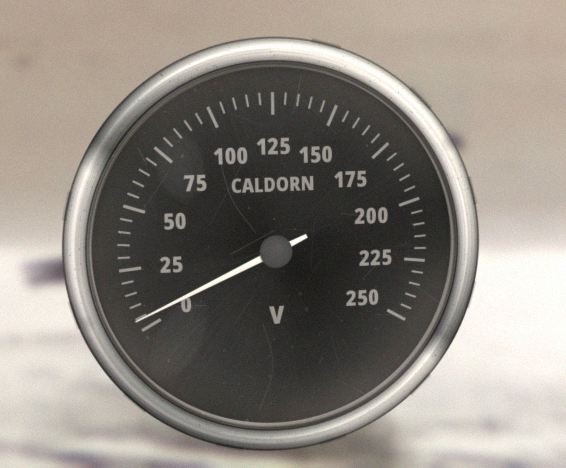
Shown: value=5 unit=V
